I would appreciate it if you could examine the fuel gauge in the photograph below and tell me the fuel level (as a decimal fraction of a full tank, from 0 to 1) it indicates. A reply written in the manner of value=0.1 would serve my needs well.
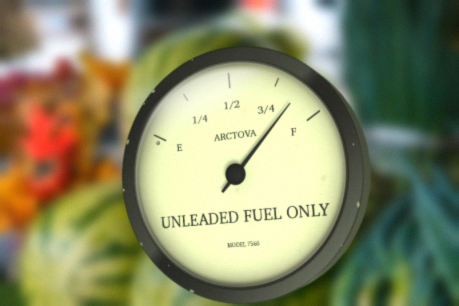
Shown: value=0.875
